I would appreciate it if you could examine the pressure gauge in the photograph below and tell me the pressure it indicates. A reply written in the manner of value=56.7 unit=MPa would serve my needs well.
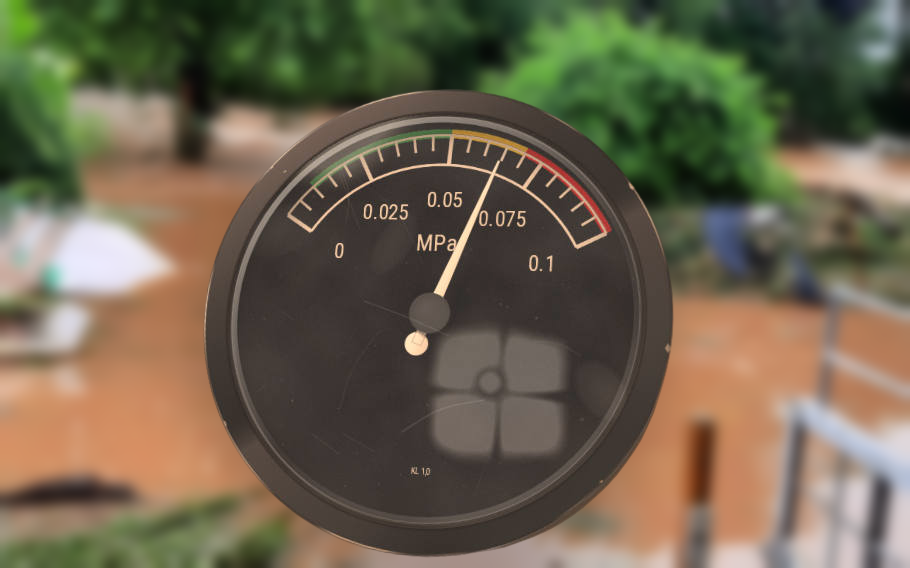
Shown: value=0.065 unit=MPa
